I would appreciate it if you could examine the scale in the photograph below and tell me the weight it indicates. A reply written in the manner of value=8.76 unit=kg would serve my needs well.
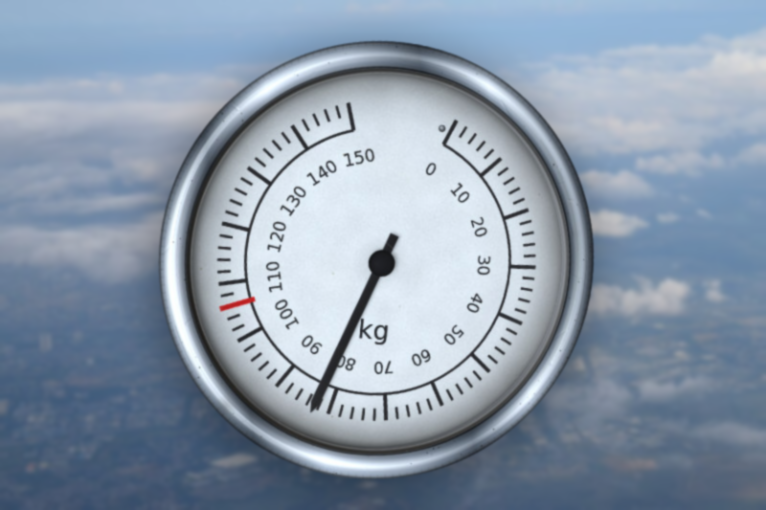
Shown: value=83 unit=kg
